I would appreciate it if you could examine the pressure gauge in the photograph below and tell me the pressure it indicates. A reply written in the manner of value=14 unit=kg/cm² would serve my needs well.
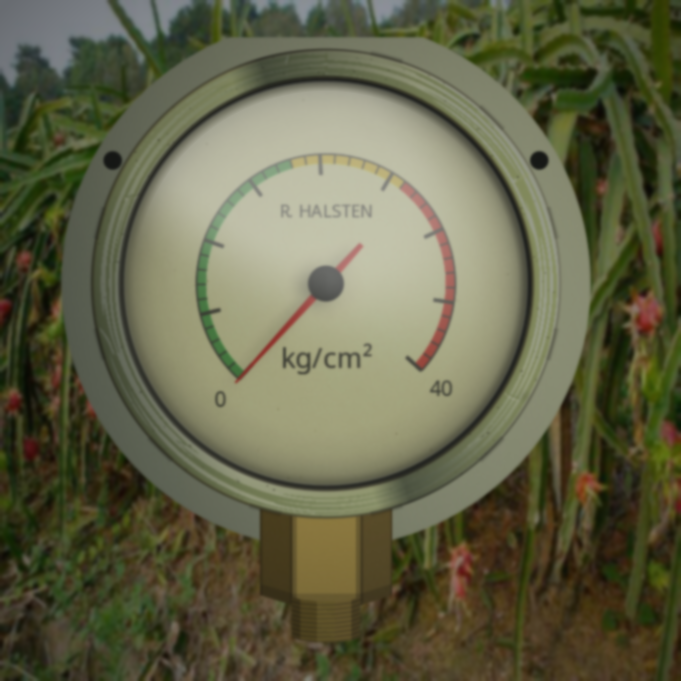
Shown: value=0 unit=kg/cm²
